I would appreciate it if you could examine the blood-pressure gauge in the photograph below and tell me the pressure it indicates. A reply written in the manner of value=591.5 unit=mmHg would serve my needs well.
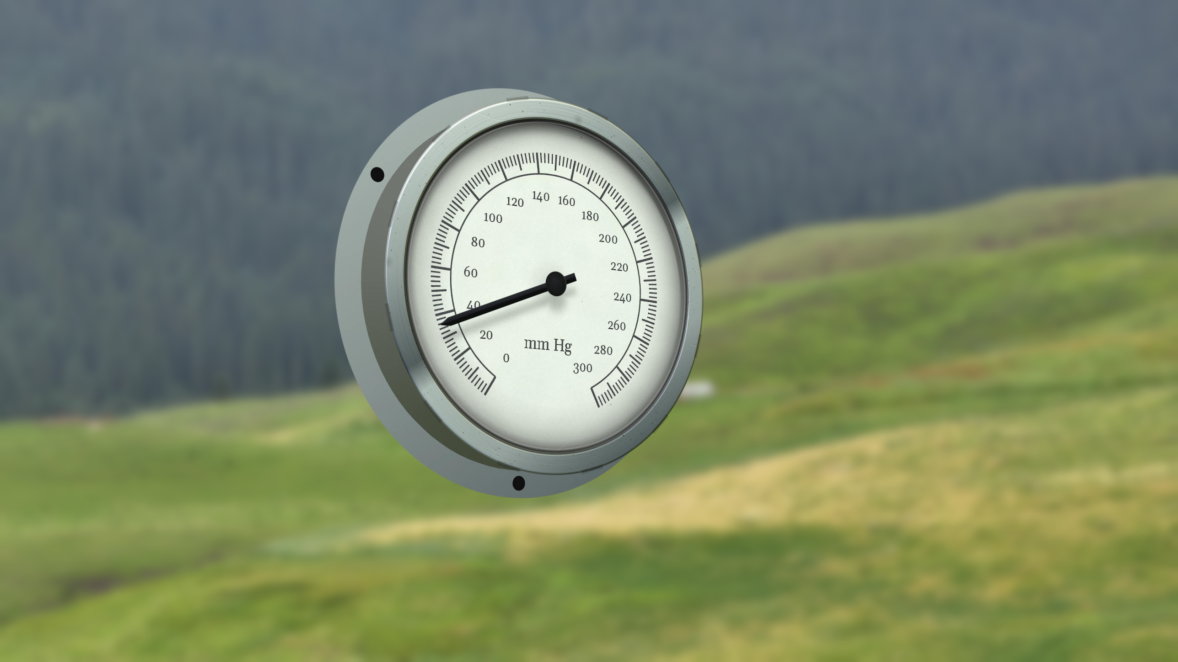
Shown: value=36 unit=mmHg
